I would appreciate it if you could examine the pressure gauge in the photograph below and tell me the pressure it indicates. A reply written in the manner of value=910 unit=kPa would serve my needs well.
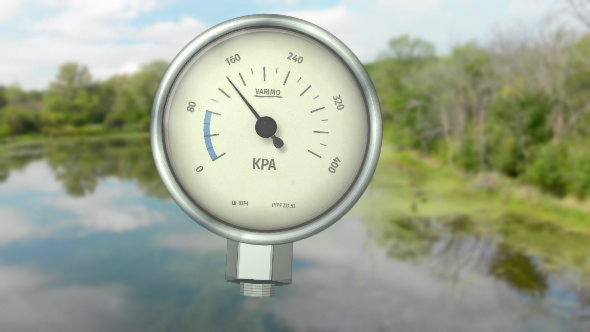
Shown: value=140 unit=kPa
